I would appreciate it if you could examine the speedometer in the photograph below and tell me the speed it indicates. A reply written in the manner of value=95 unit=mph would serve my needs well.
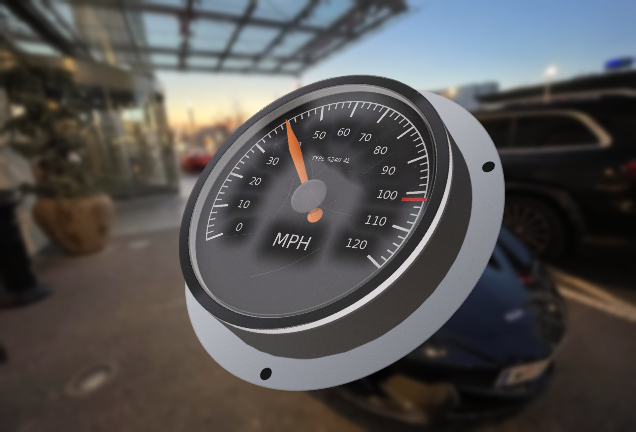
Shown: value=40 unit=mph
